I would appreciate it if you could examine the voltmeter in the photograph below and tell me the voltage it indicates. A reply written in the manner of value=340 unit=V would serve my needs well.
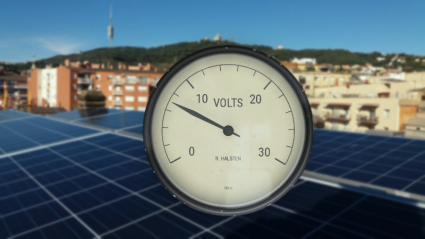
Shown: value=7 unit=V
